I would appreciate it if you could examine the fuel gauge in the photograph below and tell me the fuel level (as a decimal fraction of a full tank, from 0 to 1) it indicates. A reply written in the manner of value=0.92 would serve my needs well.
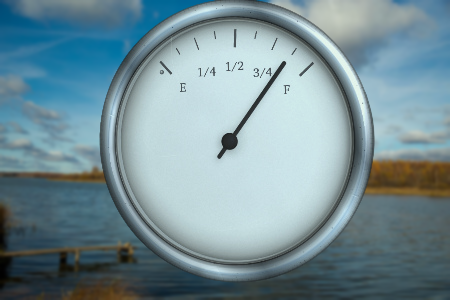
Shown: value=0.875
